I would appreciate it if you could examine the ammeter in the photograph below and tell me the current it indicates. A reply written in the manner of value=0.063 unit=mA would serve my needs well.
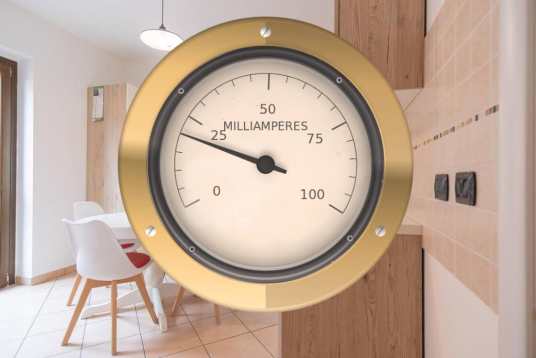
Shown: value=20 unit=mA
